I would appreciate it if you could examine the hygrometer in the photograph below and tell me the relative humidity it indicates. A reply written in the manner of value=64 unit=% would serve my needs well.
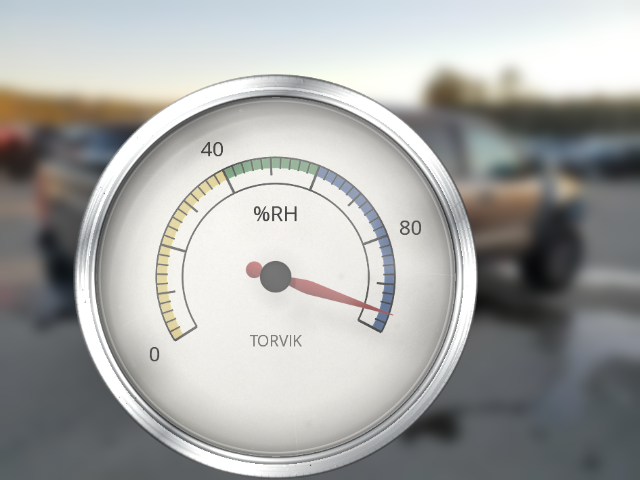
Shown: value=96 unit=%
